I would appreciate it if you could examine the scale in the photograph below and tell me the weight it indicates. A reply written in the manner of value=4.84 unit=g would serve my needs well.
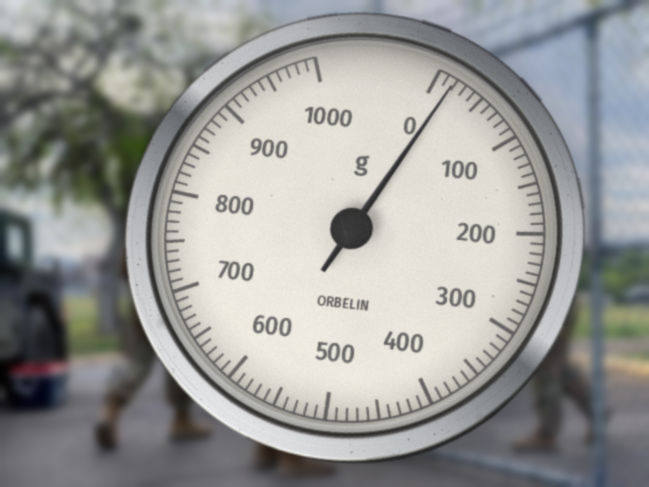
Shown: value=20 unit=g
